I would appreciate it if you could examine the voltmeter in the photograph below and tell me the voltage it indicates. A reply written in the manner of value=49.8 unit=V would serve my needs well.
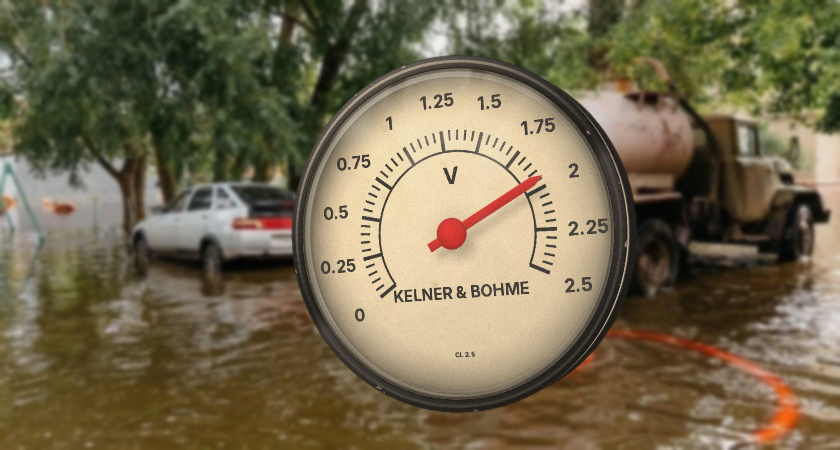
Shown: value=1.95 unit=V
